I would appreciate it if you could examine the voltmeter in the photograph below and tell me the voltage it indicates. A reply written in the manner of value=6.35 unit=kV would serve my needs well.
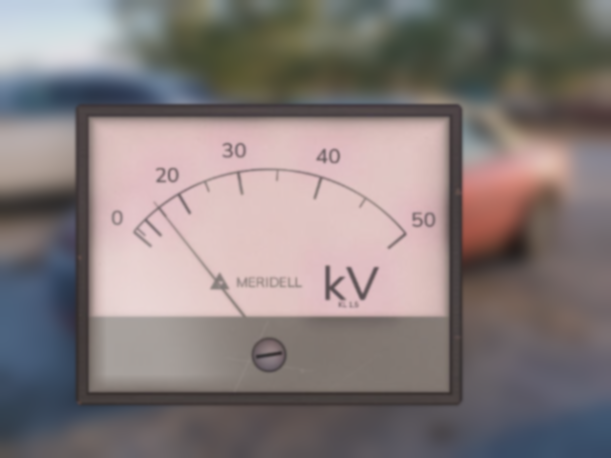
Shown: value=15 unit=kV
